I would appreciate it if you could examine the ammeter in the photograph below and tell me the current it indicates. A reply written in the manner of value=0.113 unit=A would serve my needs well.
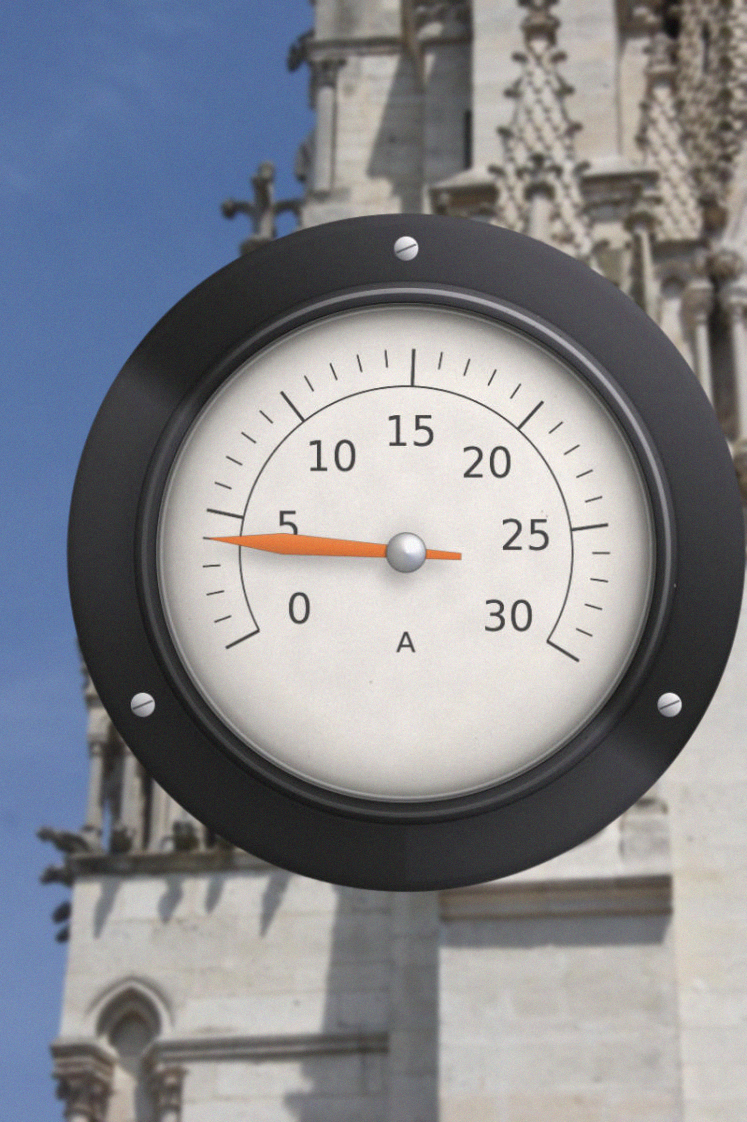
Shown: value=4 unit=A
